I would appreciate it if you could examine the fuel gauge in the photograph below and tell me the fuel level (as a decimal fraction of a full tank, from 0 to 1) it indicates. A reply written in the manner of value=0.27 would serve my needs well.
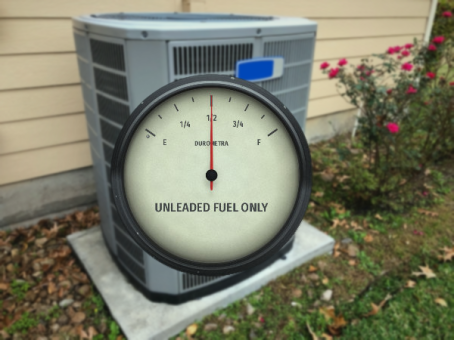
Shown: value=0.5
